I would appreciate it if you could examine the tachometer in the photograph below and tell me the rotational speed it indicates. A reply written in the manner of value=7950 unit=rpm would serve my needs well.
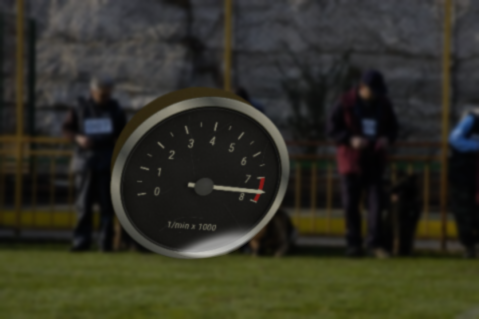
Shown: value=7500 unit=rpm
